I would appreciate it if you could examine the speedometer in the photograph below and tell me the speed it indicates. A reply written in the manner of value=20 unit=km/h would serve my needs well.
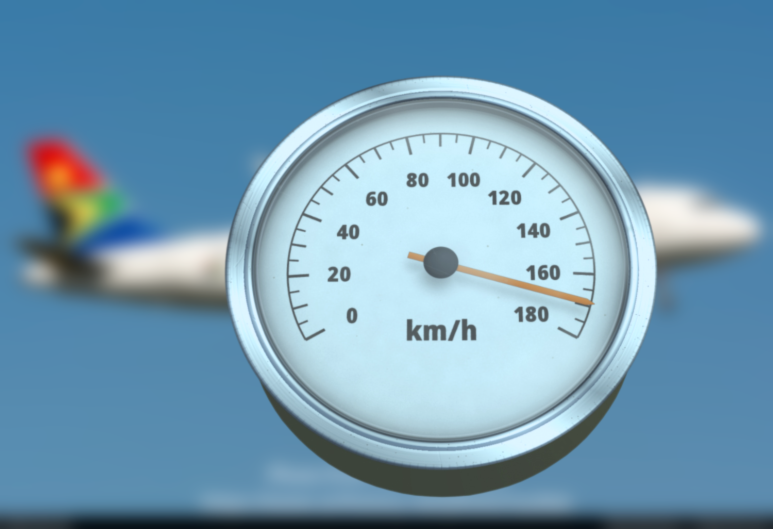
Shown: value=170 unit=km/h
